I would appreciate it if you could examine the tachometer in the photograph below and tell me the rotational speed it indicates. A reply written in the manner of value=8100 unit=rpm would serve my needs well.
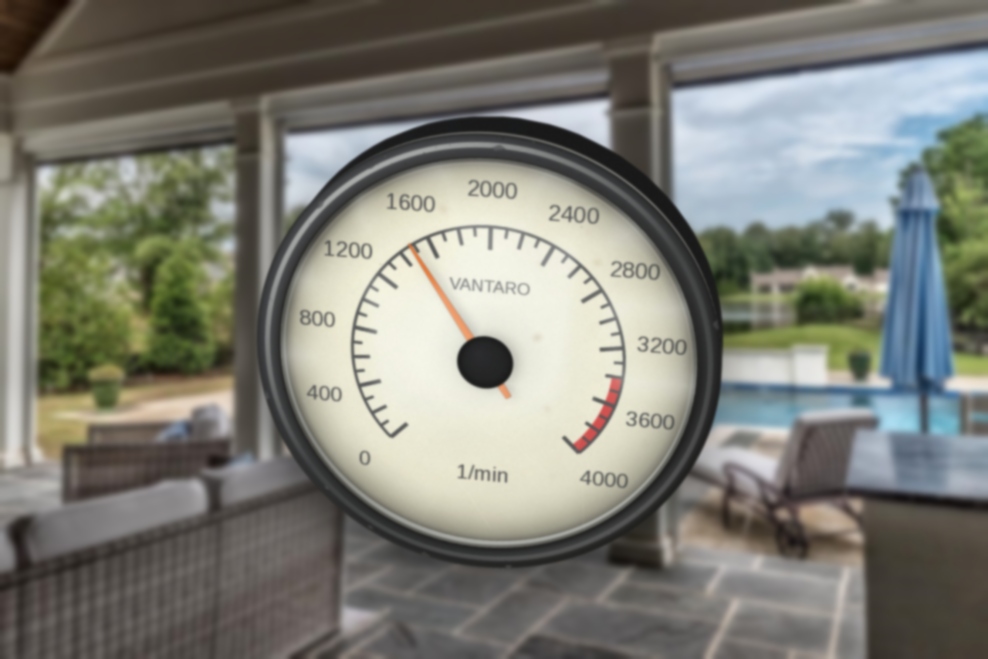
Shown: value=1500 unit=rpm
